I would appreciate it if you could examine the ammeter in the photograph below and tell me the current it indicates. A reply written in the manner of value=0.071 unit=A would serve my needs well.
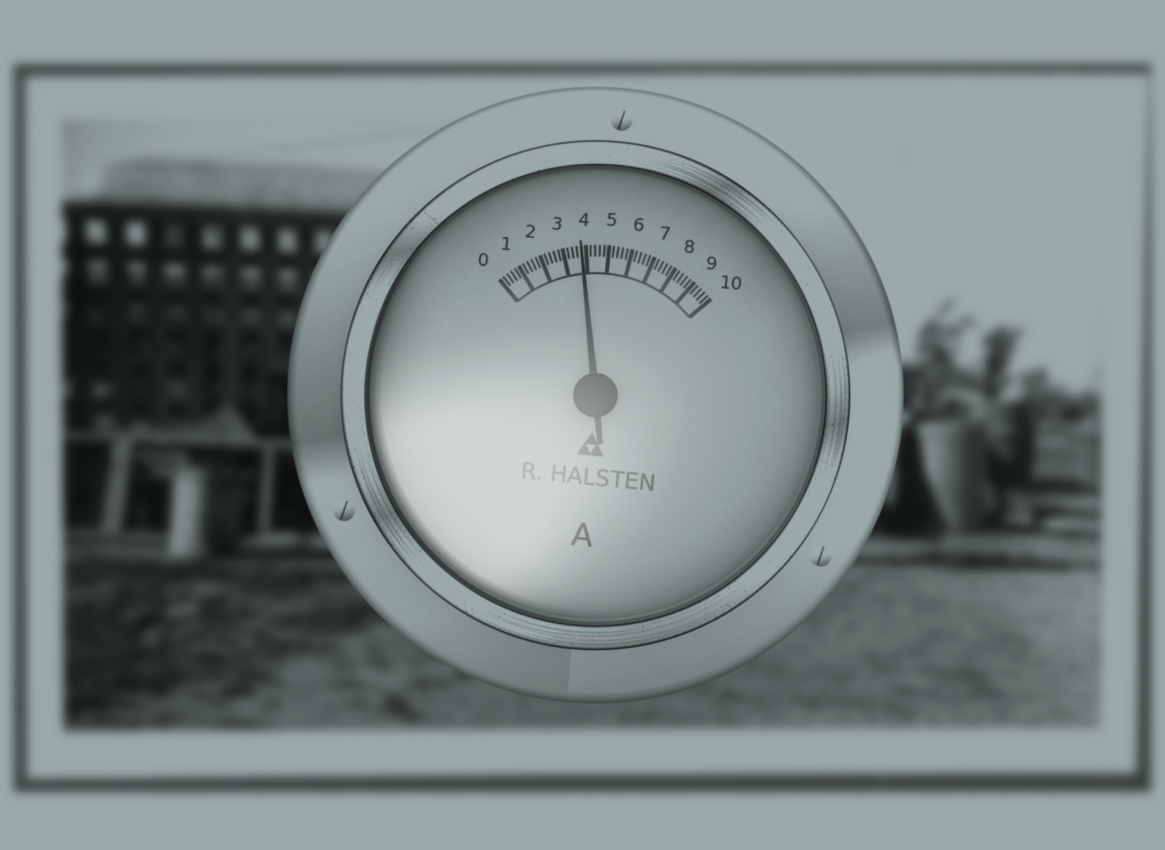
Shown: value=3.8 unit=A
